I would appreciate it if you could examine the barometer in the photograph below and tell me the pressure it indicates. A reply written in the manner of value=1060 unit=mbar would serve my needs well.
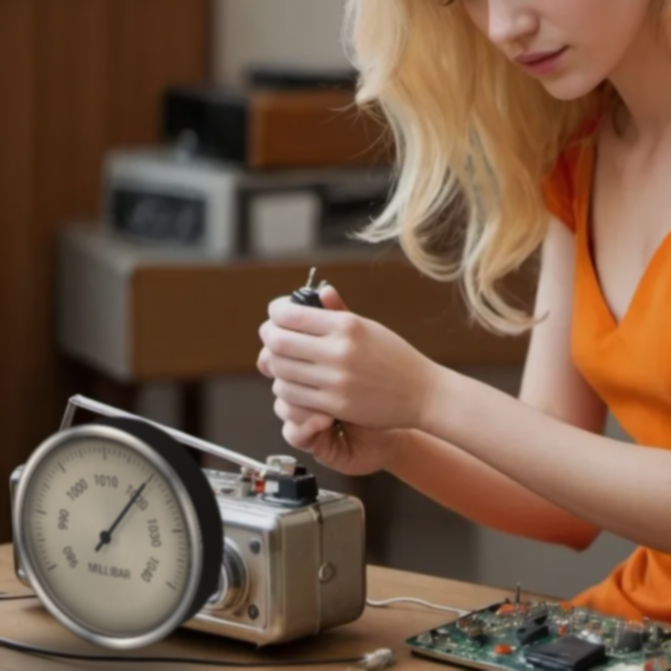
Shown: value=1020 unit=mbar
